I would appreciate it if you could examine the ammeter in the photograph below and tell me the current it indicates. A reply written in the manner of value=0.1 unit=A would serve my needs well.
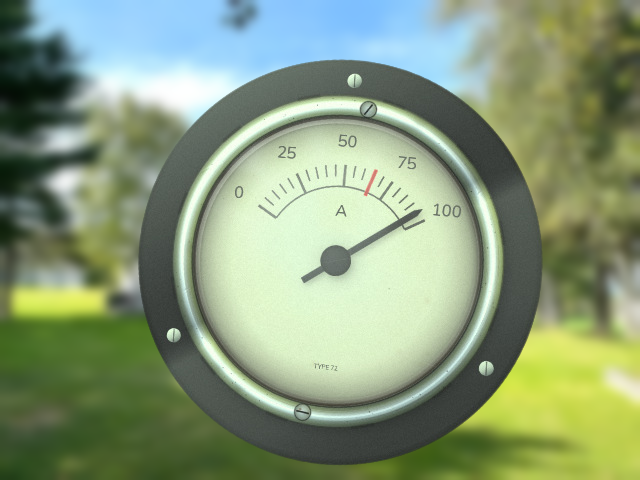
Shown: value=95 unit=A
